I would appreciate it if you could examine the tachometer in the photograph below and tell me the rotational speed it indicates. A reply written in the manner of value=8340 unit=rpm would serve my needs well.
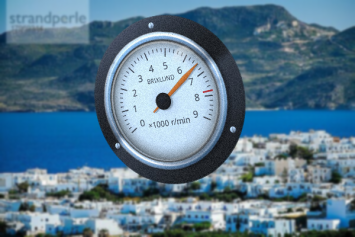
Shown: value=6600 unit=rpm
